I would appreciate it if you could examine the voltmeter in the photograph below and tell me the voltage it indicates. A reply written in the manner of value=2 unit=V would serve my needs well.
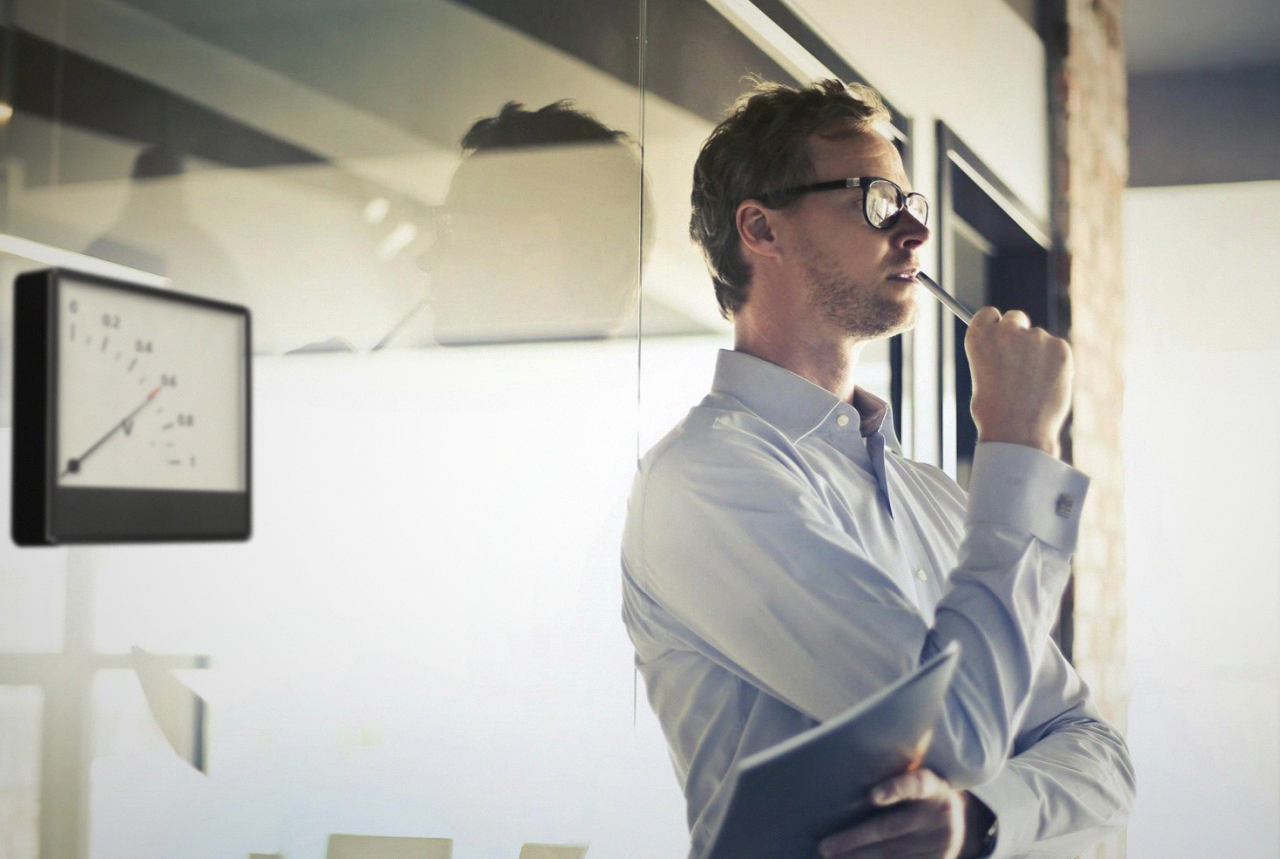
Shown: value=0.6 unit=V
